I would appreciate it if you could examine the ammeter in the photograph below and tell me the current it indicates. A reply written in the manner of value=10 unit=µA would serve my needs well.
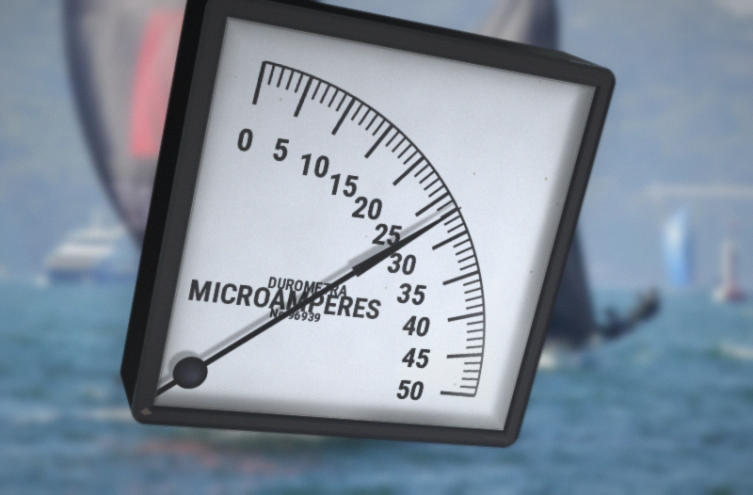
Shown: value=27 unit=µA
